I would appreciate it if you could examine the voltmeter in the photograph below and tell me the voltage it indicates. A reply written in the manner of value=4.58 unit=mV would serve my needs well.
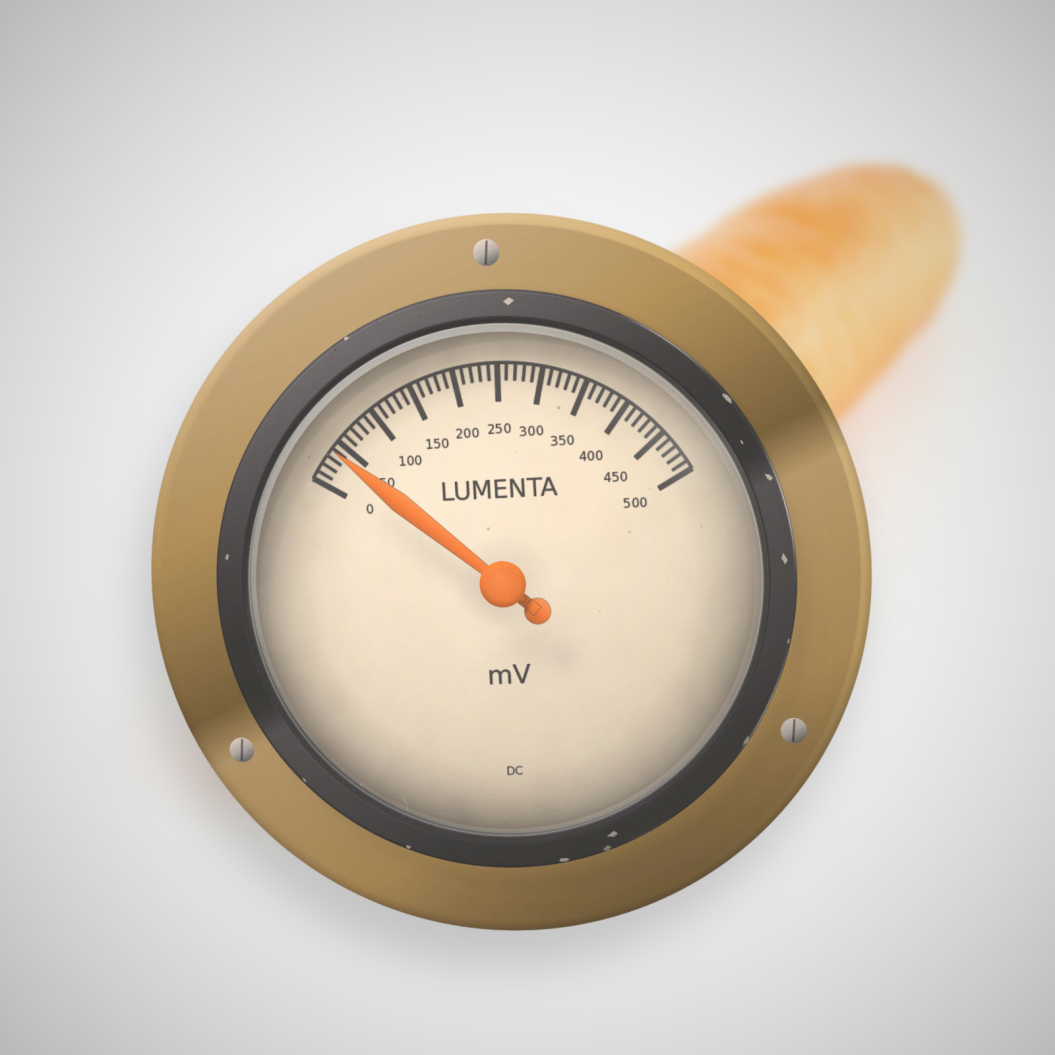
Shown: value=40 unit=mV
